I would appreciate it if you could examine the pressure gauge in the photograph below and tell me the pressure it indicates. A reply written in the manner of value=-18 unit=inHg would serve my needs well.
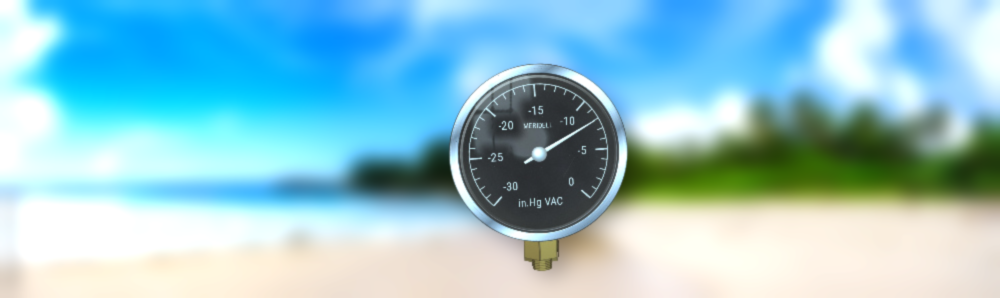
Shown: value=-8 unit=inHg
